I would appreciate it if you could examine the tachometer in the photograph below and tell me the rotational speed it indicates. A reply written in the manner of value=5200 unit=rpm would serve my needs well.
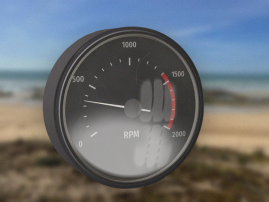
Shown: value=350 unit=rpm
